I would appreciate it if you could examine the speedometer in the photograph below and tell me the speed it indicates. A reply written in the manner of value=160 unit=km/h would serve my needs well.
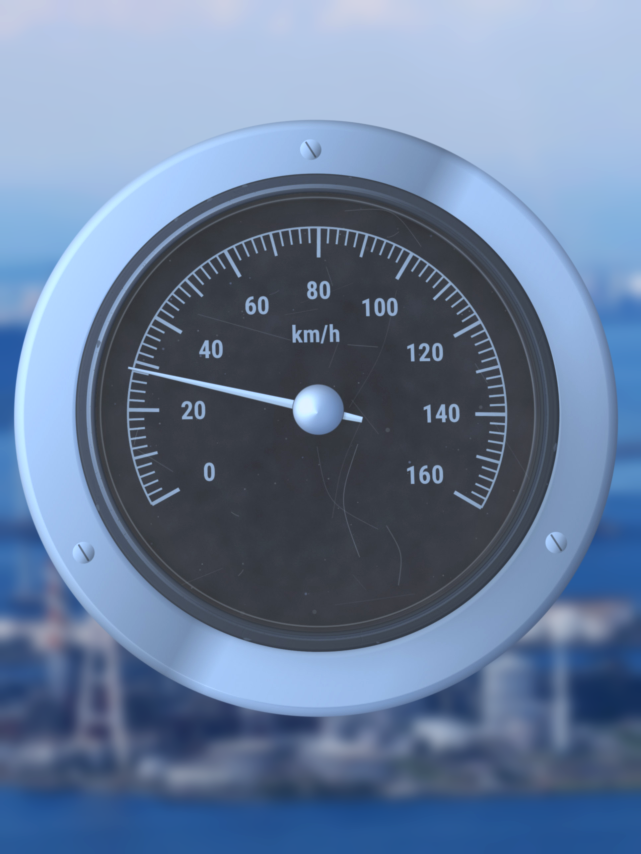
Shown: value=28 unit=km/h
